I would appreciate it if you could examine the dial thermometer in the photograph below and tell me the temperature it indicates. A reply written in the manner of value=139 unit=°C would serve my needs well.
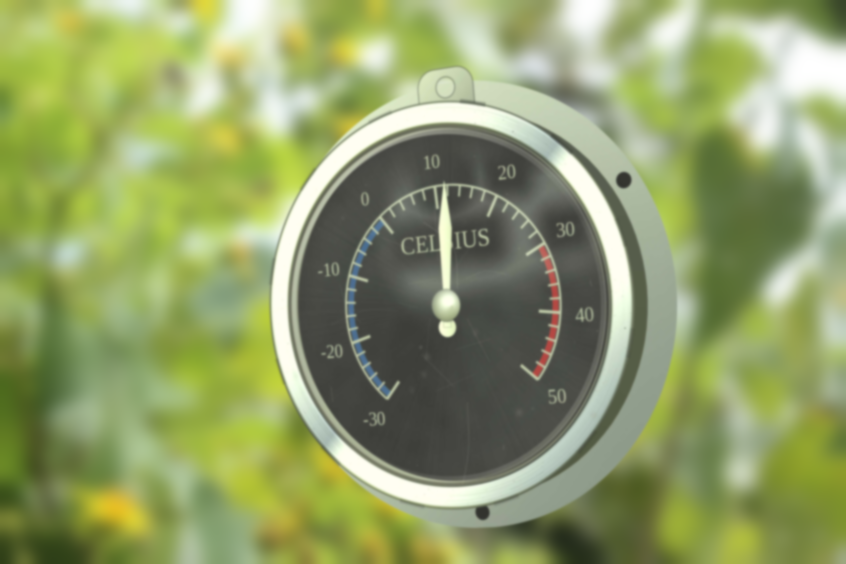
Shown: value=12 unit=°C
